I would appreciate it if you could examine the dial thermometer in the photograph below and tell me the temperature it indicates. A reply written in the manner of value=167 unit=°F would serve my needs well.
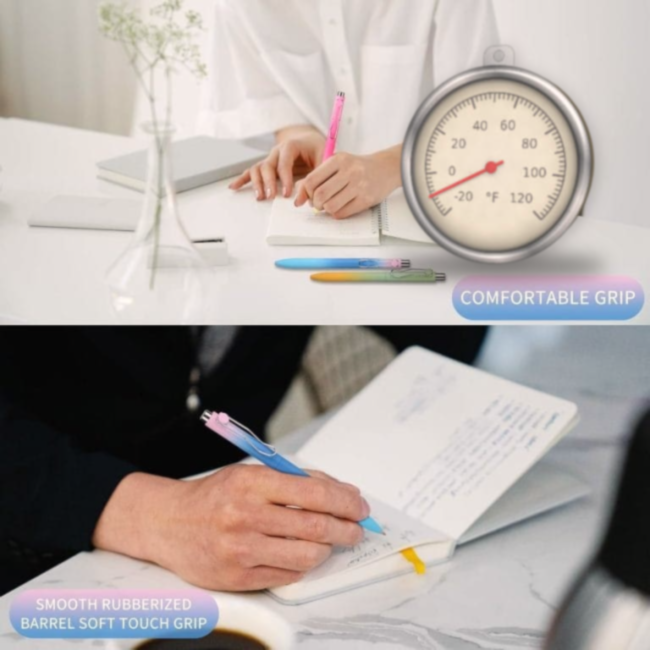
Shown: value=-10 unit=°F
